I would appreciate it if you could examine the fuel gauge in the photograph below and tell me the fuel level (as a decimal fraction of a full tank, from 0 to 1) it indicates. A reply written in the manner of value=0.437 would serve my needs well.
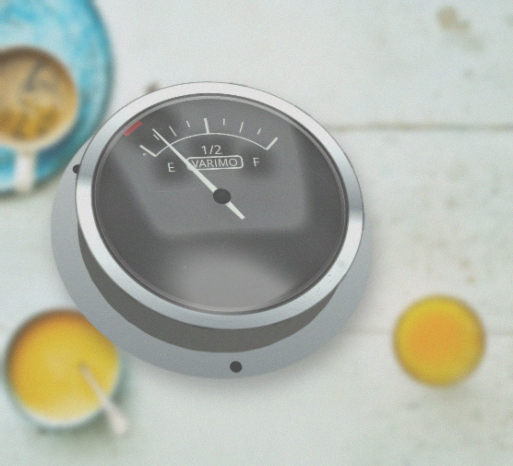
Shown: value=0.125
